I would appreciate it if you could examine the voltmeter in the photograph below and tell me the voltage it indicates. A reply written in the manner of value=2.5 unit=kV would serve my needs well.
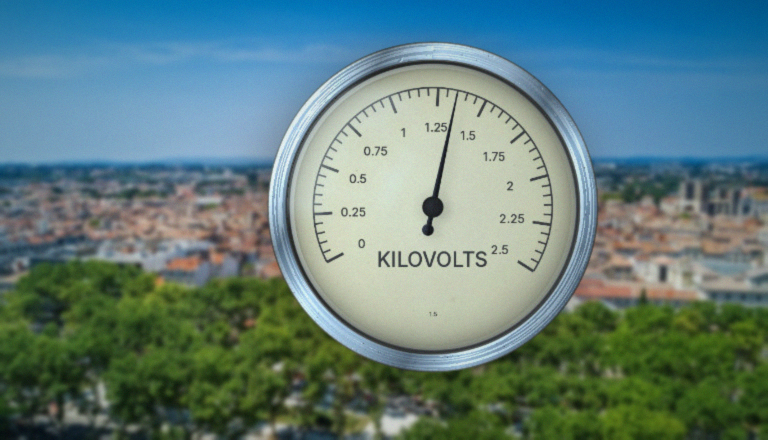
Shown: value=1.35 unit=kV
